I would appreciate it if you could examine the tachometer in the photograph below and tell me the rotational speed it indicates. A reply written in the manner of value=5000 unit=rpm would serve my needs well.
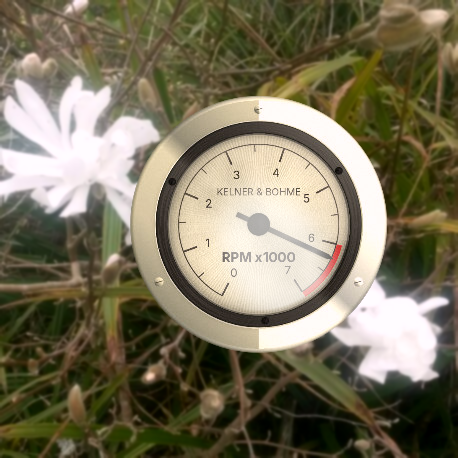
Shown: value=6250 unit=rpm
